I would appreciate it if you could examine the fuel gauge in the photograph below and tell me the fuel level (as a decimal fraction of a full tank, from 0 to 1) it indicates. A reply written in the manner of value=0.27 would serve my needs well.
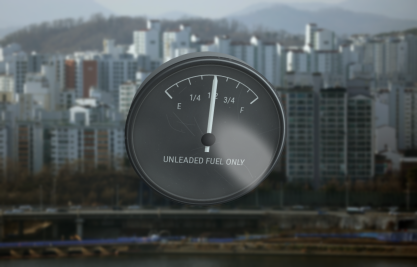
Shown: value=0.5
